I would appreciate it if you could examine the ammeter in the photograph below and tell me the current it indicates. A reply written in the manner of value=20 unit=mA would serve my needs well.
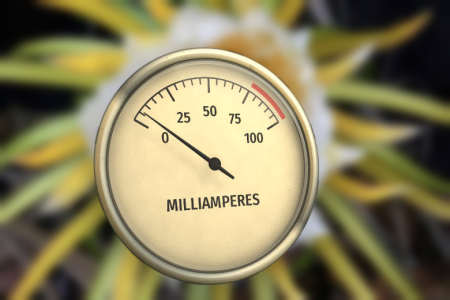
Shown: value=5 unit=mA
